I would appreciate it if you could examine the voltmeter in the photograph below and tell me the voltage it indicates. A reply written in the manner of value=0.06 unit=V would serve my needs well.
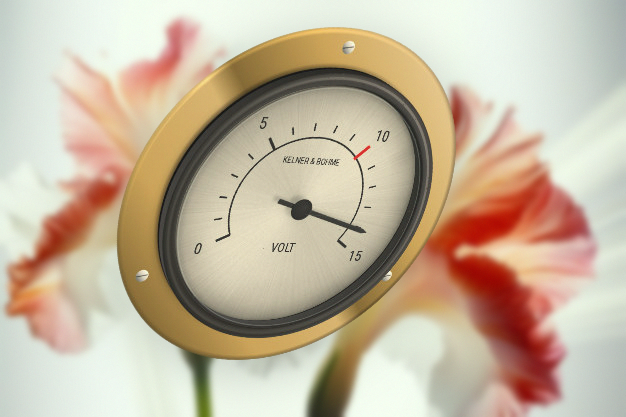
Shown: value=14 unit=V
